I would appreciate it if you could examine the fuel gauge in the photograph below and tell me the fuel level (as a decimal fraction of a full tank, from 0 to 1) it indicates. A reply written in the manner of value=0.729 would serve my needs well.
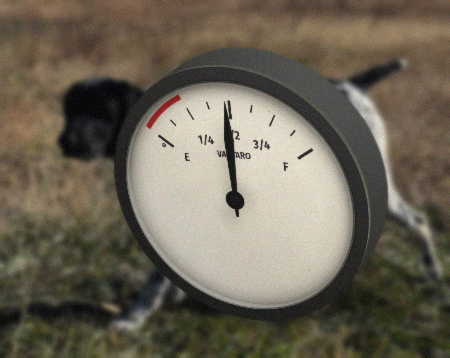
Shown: value=0.5
